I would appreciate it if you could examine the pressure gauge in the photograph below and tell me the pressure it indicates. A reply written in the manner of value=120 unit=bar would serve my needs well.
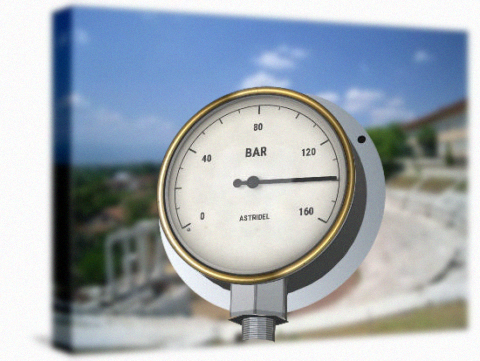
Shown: value=140 unit=bar
